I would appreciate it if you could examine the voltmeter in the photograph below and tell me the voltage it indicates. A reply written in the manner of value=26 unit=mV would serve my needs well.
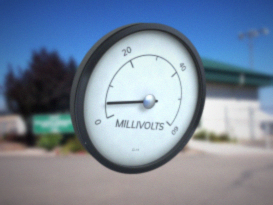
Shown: value=5 unit=mV
